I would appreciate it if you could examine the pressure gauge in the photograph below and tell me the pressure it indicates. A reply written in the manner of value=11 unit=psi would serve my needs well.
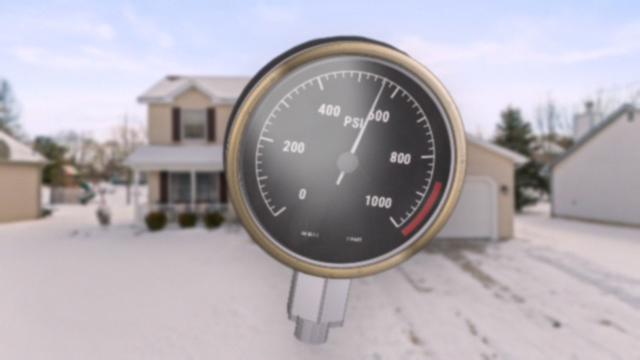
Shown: value=560 unit=psi
